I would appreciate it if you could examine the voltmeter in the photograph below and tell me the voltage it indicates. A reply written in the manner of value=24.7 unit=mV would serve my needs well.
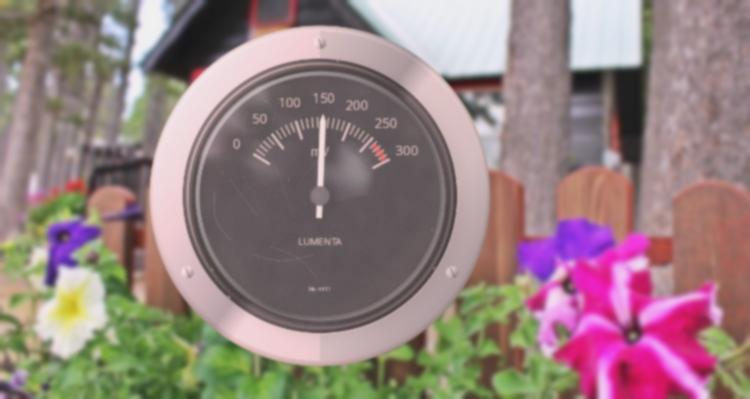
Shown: value=150 unit=mV
